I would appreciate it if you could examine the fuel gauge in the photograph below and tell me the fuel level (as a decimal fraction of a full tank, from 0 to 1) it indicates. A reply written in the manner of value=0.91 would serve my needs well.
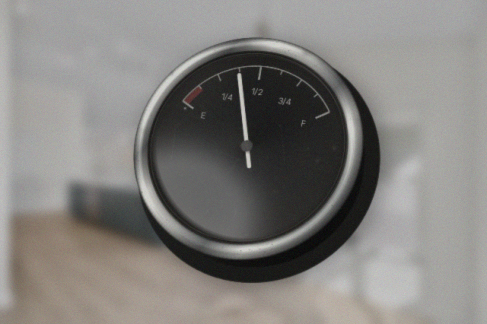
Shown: value=0.375
